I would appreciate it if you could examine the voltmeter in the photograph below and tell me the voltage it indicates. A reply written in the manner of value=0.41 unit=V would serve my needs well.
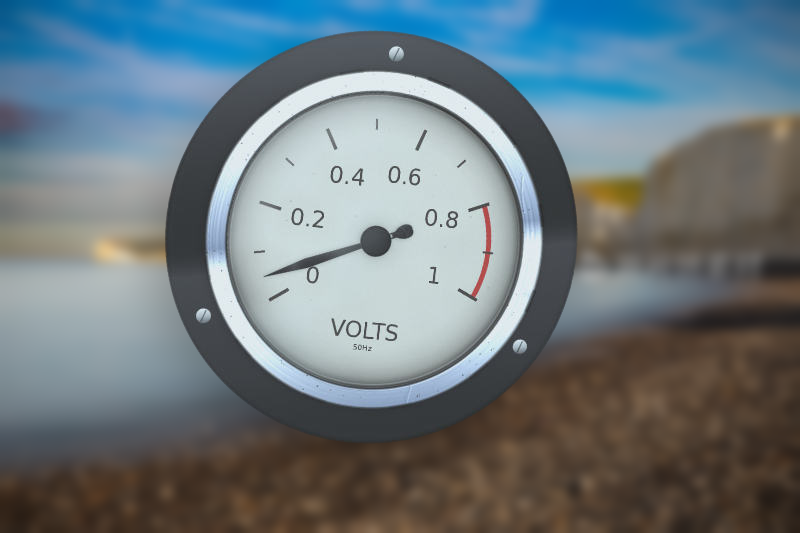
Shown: value=0.05 unit=V
